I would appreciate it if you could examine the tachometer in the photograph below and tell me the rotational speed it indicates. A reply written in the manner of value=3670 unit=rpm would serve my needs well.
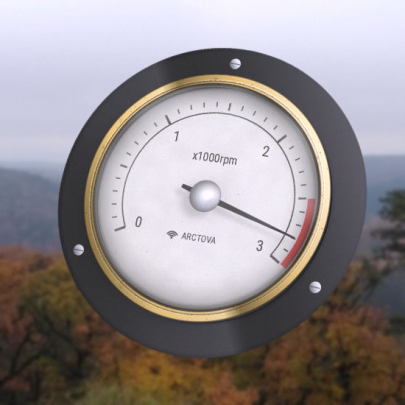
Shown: value=2800 unit=rpm
